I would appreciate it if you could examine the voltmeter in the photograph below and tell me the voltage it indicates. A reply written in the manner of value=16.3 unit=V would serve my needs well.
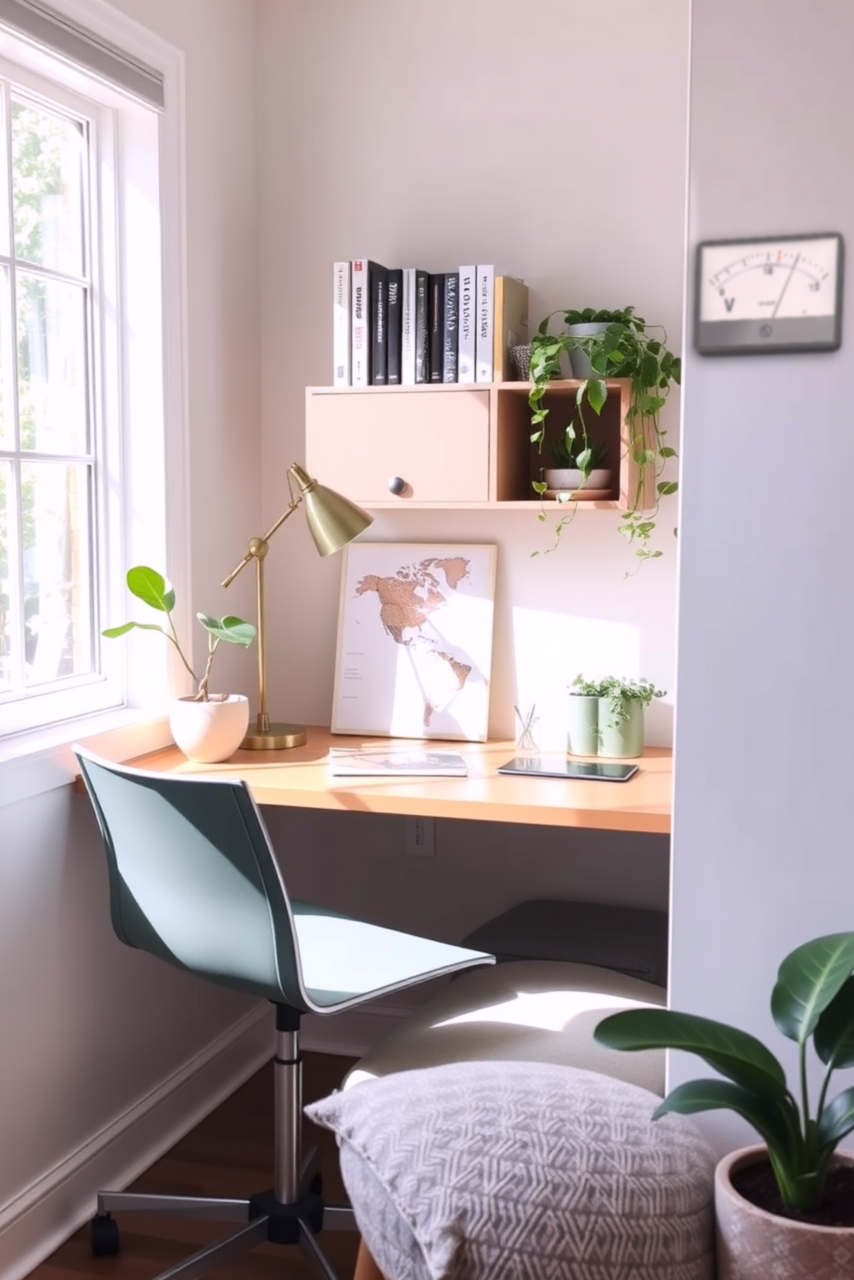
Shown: value=12.5 unit=V
